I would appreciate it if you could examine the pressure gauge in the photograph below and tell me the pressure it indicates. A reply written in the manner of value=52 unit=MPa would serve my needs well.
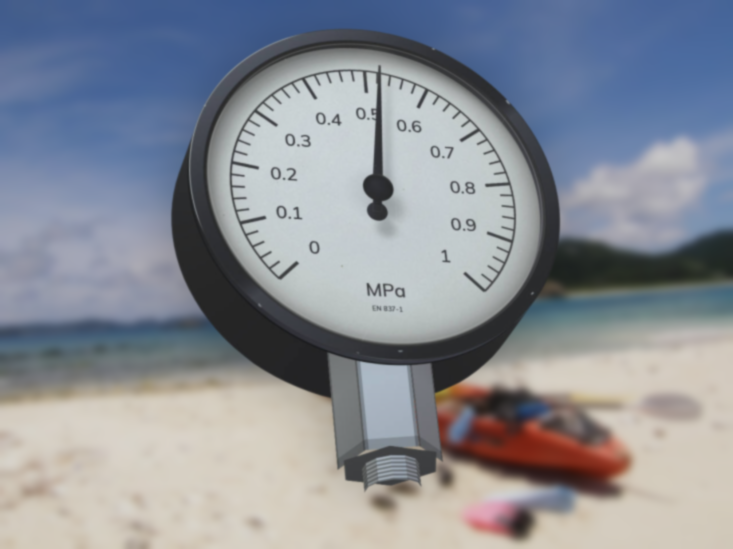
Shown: value=0.52 unit=MPa
